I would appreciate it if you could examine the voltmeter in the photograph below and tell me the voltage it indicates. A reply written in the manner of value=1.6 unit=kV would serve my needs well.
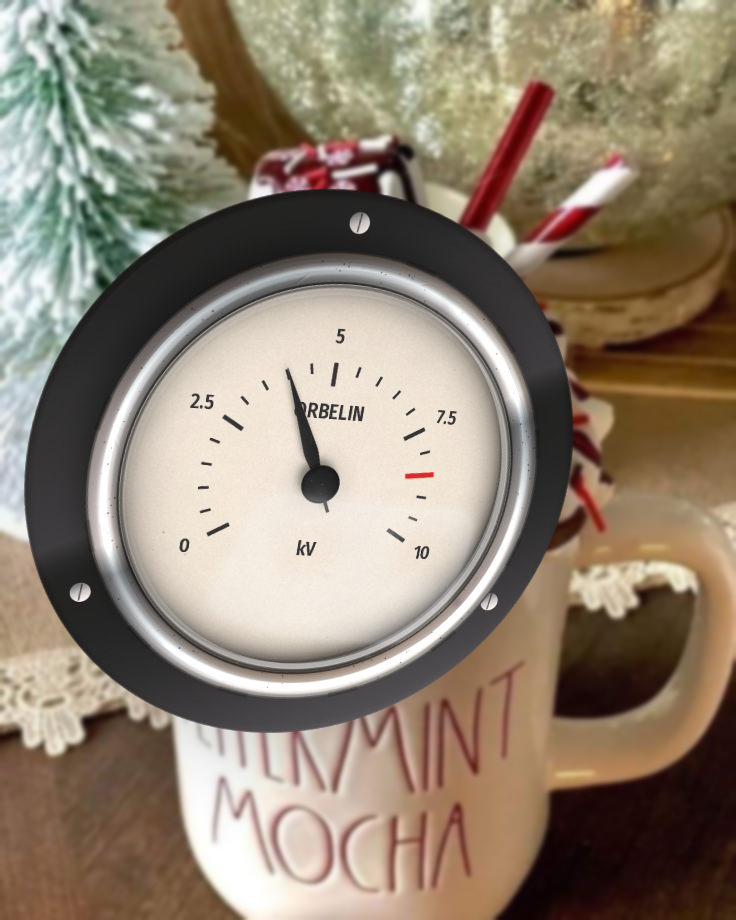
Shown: value=4 unit=kV
